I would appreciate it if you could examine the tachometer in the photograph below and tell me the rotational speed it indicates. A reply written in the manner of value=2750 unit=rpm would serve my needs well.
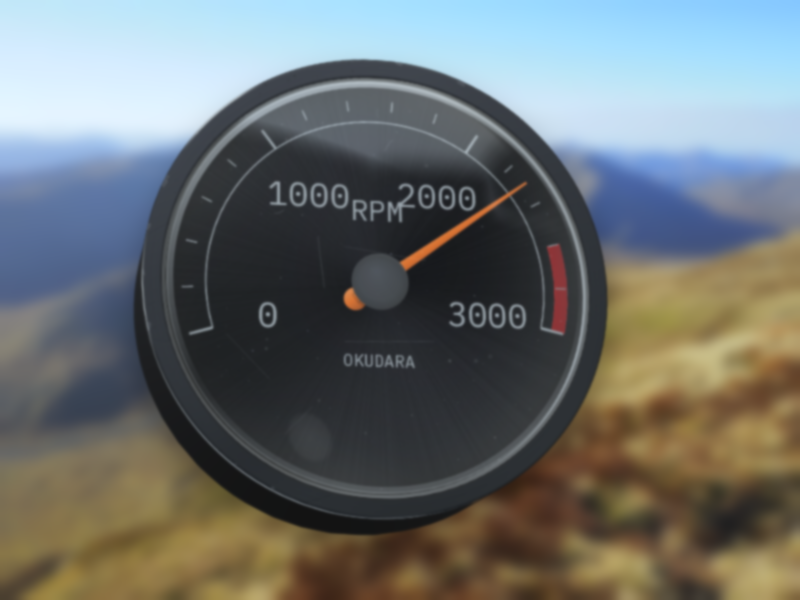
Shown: value=2300 unit=rpm
